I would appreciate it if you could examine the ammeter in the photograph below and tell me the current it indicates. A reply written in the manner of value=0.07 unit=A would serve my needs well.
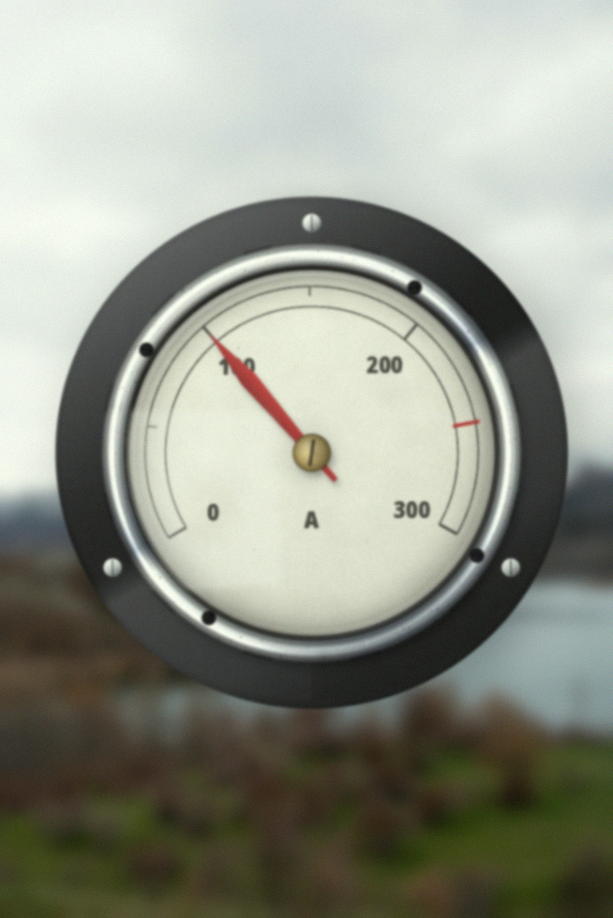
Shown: value=100 unit=A
